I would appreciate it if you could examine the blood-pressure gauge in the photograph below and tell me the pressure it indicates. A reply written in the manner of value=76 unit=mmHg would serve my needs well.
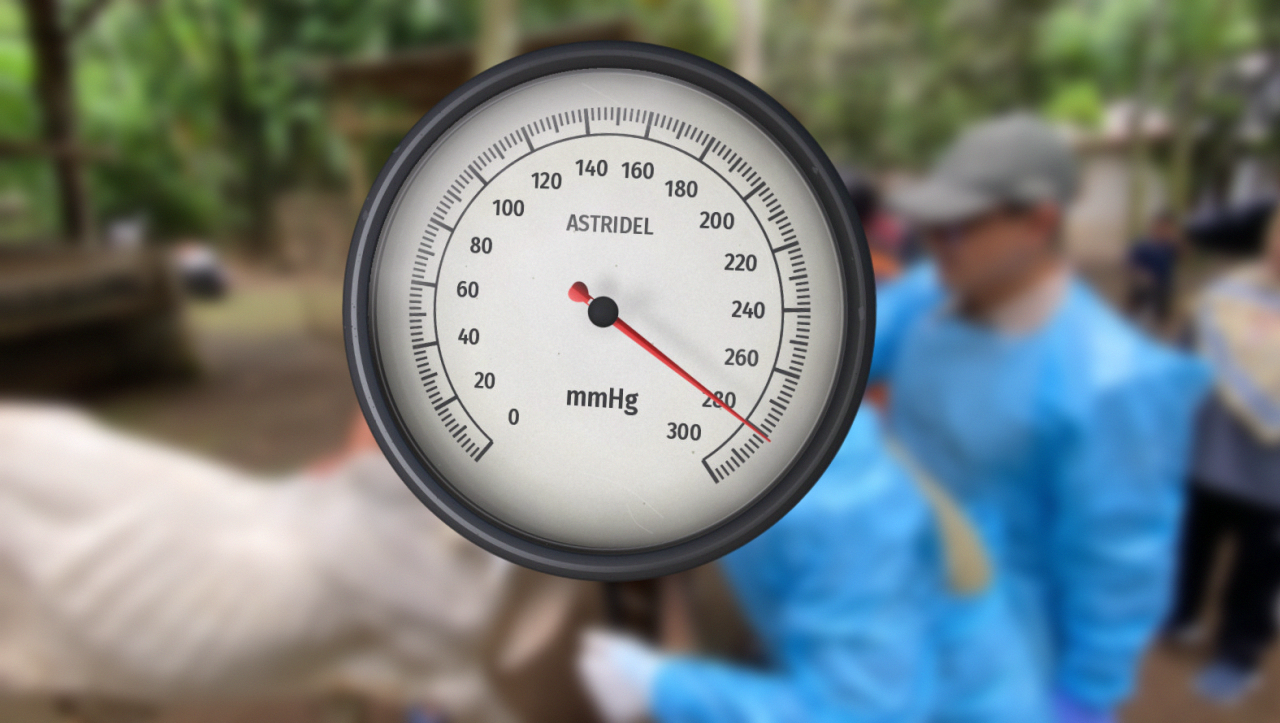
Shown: value=280 unit=mmHg
